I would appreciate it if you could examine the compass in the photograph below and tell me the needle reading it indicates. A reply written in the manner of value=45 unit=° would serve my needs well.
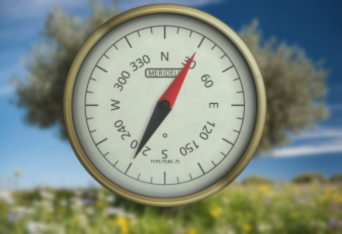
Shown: value=30 unit=°
